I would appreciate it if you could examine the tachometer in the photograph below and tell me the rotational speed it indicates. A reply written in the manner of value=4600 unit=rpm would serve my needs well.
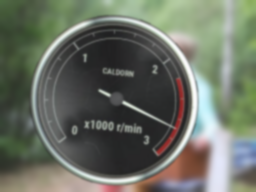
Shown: value=2700 unit=rpm
